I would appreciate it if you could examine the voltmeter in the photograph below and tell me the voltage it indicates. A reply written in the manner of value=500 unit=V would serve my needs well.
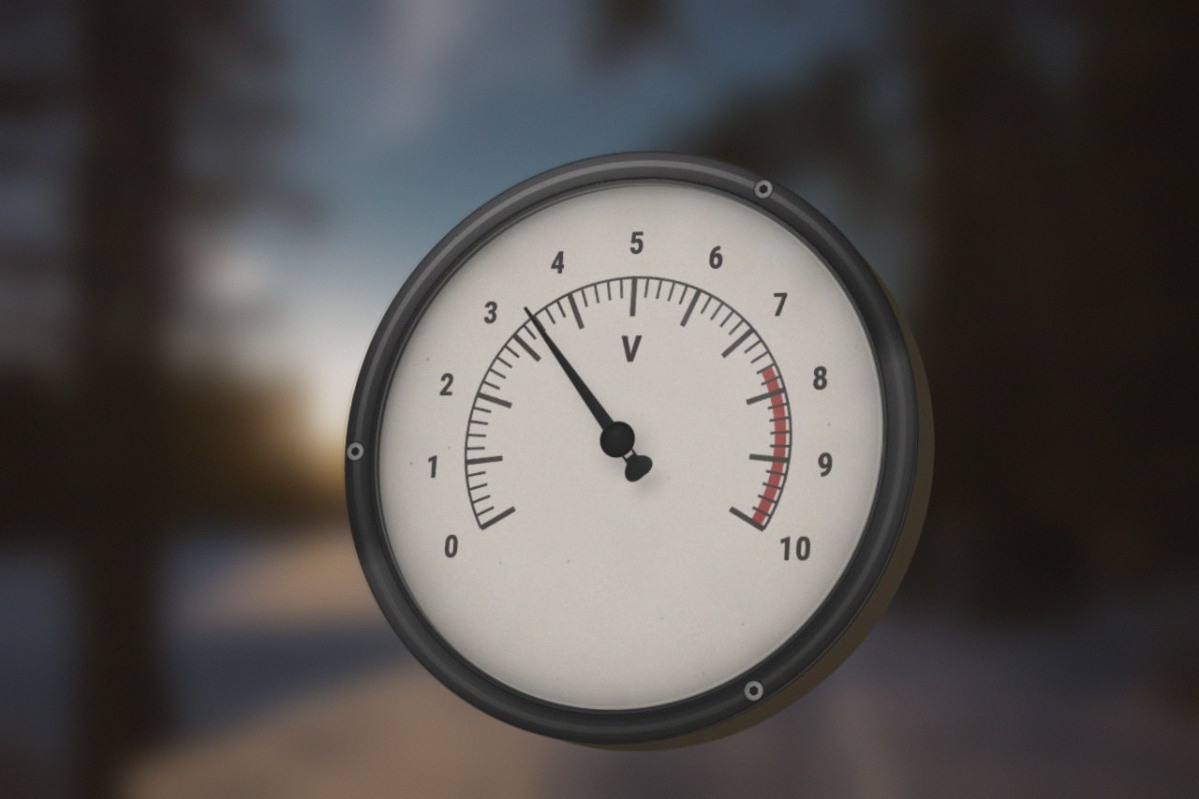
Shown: value=3.4 unit=V
